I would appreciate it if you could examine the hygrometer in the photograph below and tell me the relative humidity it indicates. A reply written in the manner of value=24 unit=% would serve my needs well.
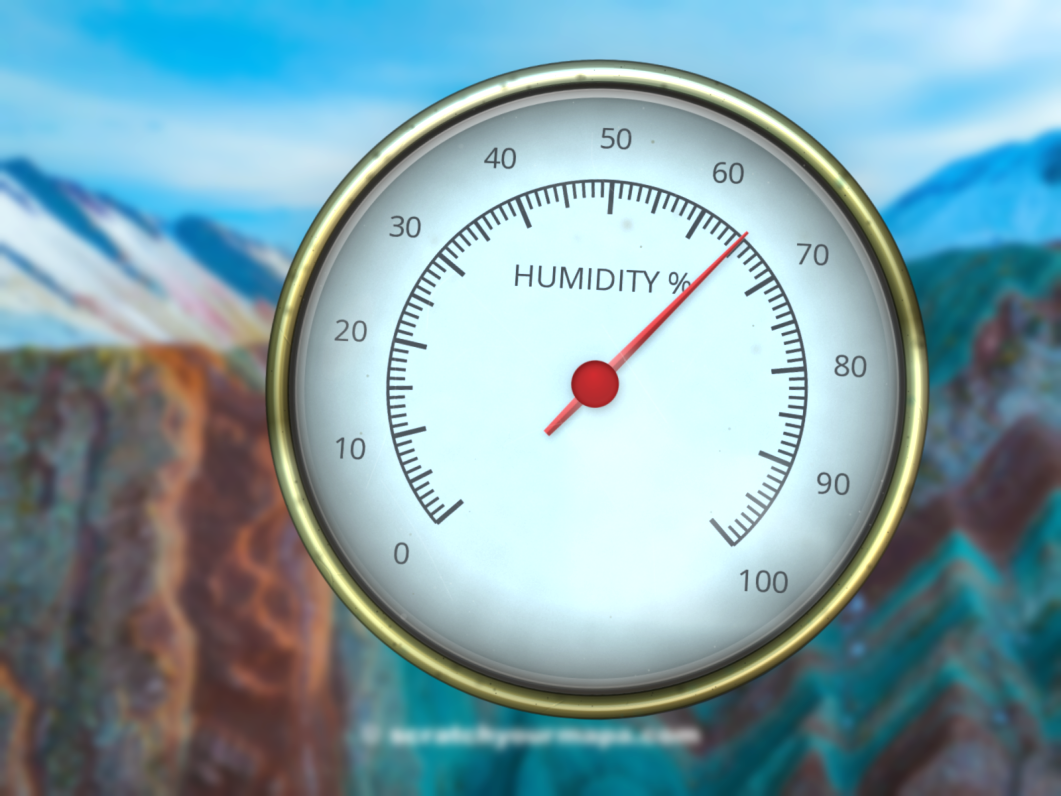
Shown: value=65 unit=%
